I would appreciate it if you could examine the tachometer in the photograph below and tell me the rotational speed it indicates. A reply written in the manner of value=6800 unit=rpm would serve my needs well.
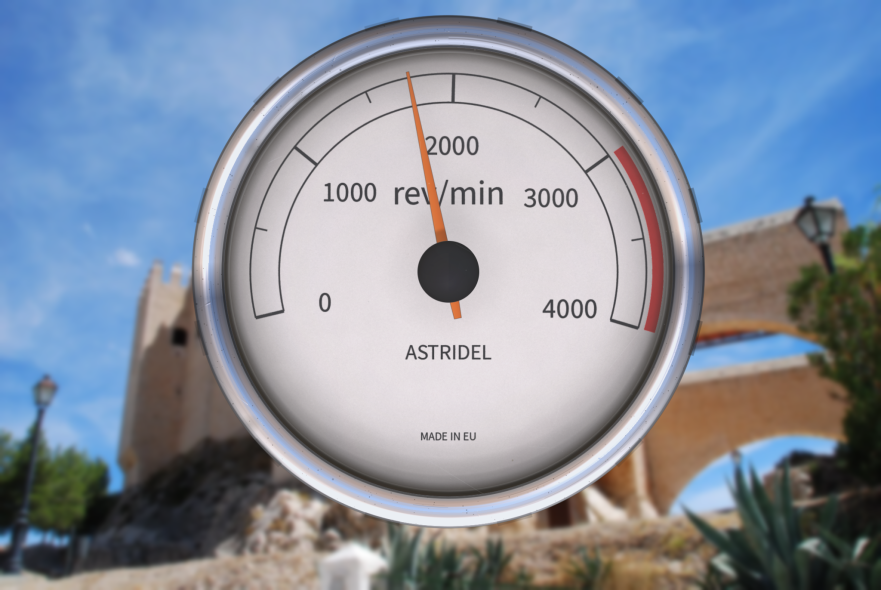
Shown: value=1750 unit=rpm
